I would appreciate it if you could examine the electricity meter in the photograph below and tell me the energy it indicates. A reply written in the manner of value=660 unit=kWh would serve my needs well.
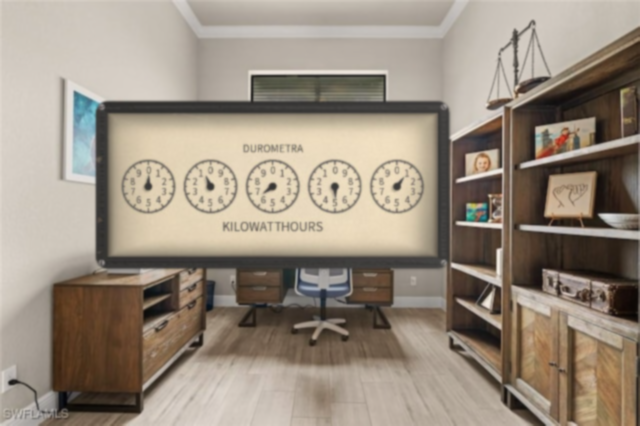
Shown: value=651 unit=kWh
